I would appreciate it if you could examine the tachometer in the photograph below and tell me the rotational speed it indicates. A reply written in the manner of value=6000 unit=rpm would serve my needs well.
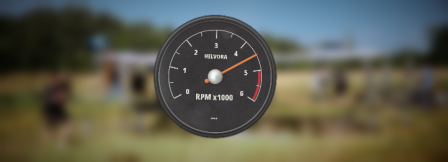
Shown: value=4500 unit=rpm
